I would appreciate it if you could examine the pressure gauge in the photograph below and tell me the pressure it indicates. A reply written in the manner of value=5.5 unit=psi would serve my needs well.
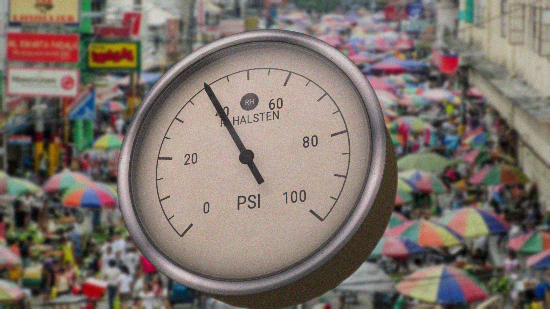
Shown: value=40 unit=psi
